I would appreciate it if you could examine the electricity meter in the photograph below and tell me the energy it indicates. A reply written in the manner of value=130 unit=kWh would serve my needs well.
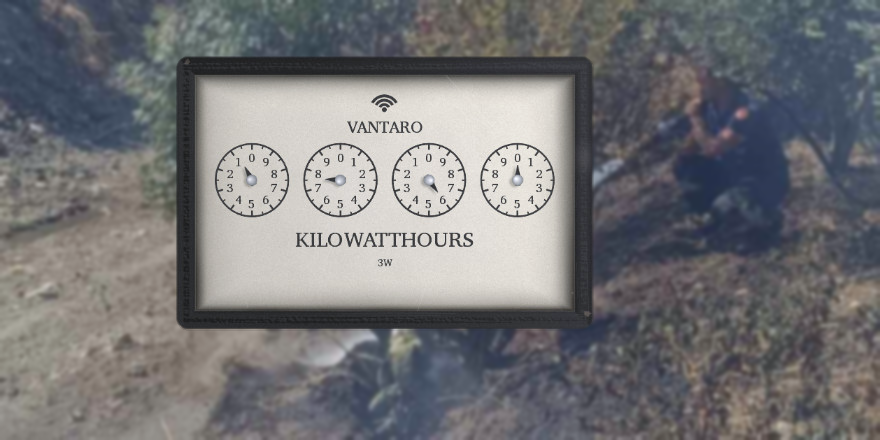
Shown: value=760 unit=kWh
